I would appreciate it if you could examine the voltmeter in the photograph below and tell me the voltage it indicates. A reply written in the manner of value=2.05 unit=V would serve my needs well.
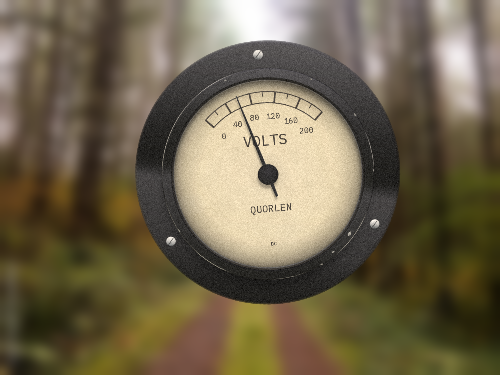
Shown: value=60 unit=V
